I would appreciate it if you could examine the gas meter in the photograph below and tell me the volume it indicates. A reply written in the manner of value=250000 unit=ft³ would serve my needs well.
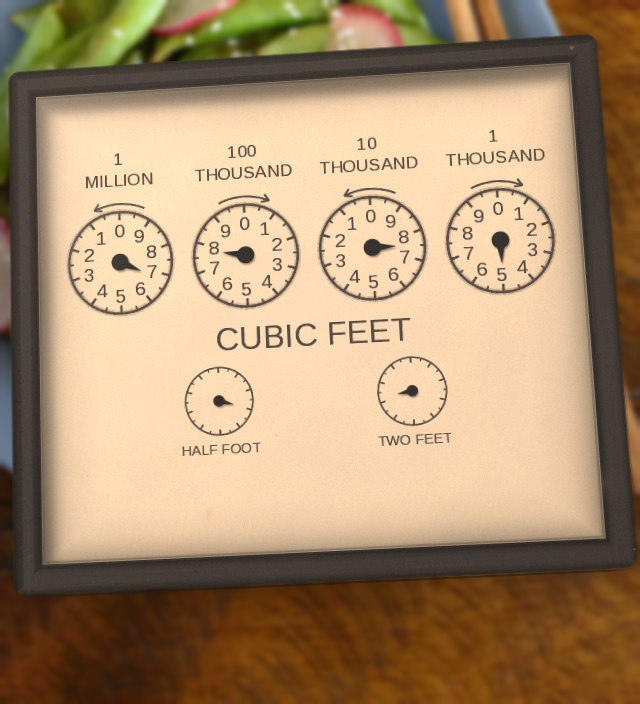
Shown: value=677500 unit=ft³
